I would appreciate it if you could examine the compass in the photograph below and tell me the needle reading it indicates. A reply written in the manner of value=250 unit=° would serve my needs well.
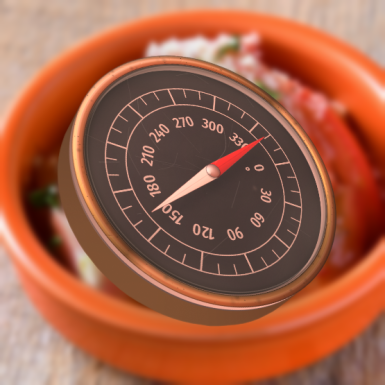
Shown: value=340 unit=°
